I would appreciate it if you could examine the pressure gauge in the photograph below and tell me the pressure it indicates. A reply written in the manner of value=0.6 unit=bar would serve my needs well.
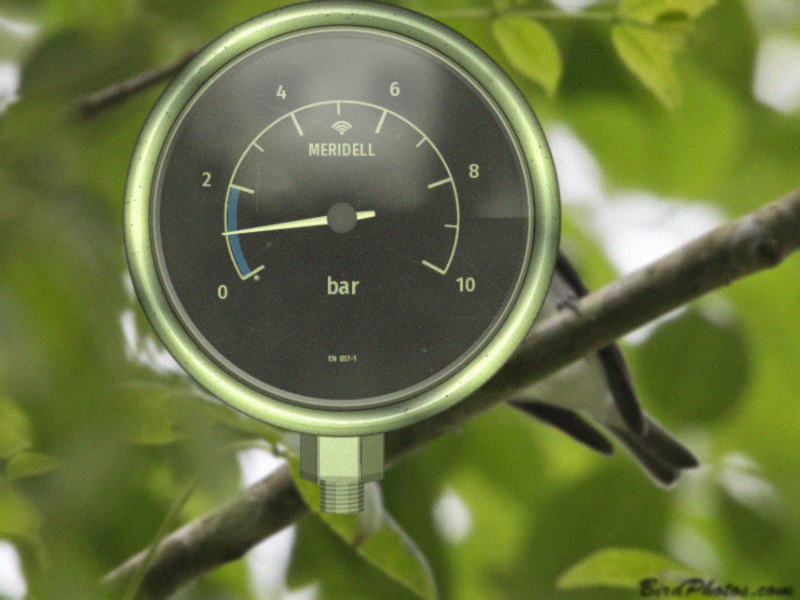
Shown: value=1 unit=bar
